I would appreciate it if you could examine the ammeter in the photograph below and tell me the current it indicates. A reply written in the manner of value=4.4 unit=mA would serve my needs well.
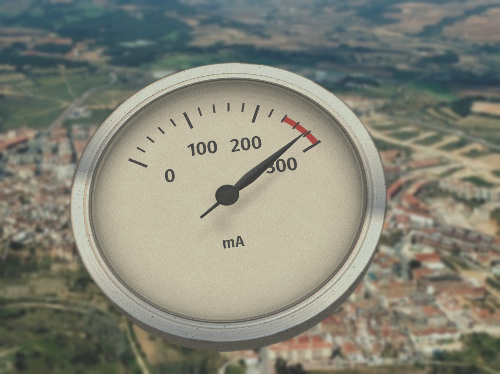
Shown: value=280 unit=mA
